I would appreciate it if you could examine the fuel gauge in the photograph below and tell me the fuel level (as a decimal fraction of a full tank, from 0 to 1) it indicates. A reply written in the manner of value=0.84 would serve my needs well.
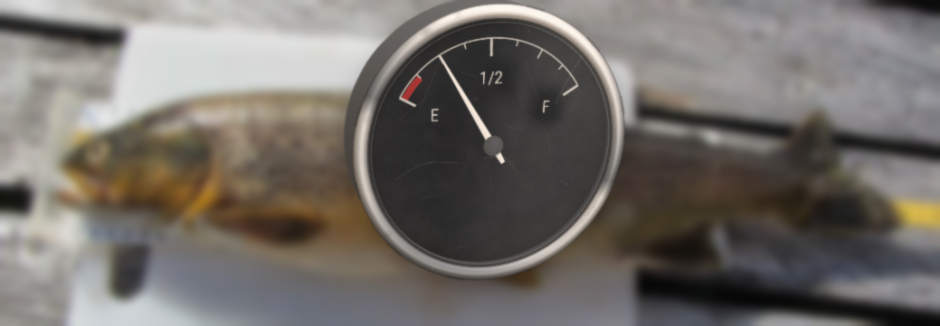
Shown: value=0.25
